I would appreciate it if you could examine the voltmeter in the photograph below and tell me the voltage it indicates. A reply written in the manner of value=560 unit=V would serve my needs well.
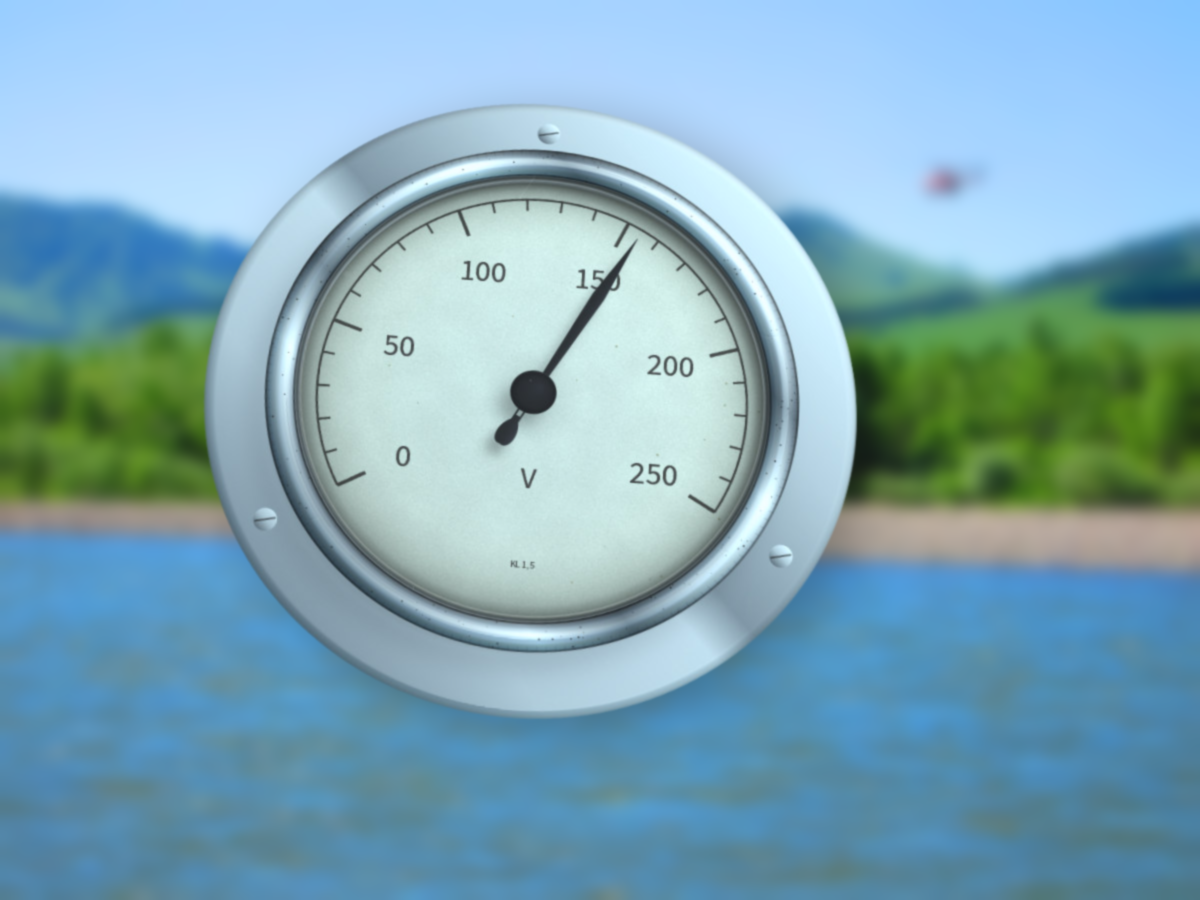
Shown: value=155 unit=V
